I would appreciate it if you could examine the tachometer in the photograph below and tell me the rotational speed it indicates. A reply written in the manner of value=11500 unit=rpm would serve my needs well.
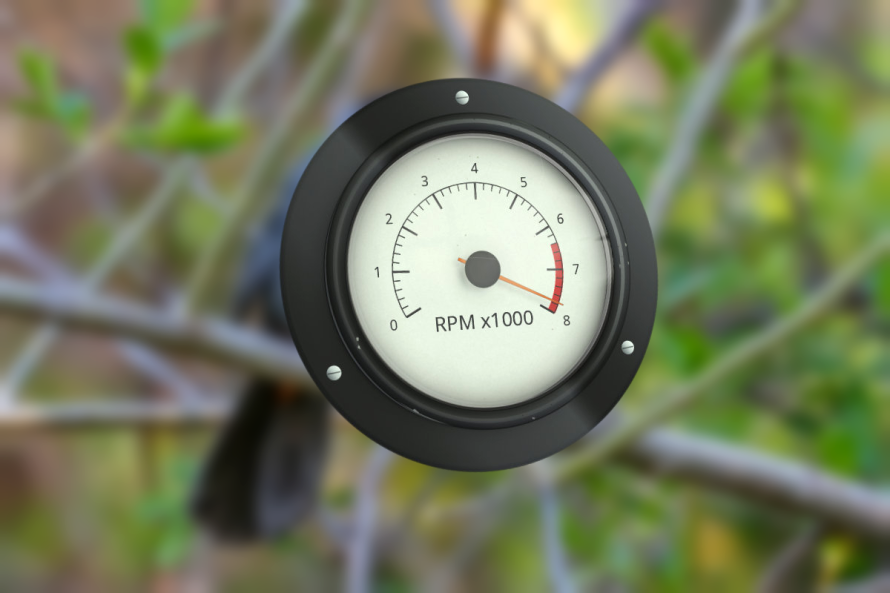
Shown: value=7800 unit=rpm
